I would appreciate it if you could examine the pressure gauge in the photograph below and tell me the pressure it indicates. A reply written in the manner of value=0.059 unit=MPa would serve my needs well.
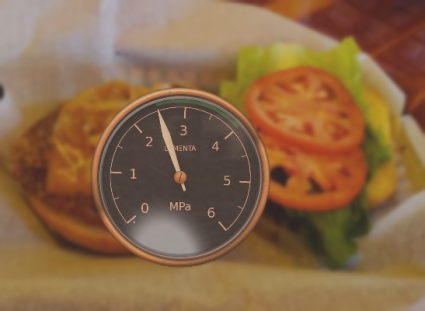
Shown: value=2.5 unit=MPa
